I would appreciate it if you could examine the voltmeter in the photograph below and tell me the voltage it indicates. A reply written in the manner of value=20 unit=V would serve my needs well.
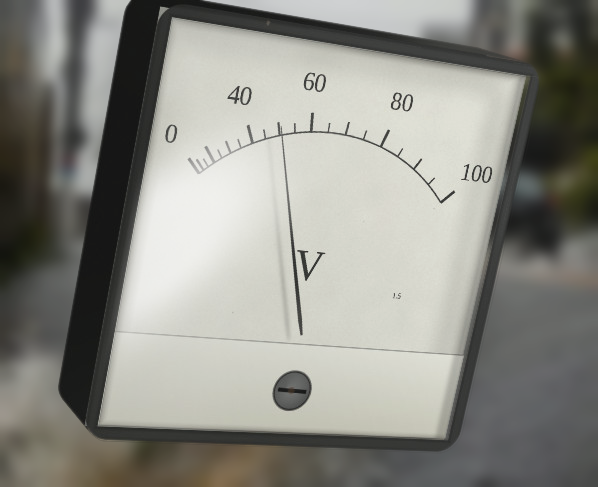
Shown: value=50 unit=V
